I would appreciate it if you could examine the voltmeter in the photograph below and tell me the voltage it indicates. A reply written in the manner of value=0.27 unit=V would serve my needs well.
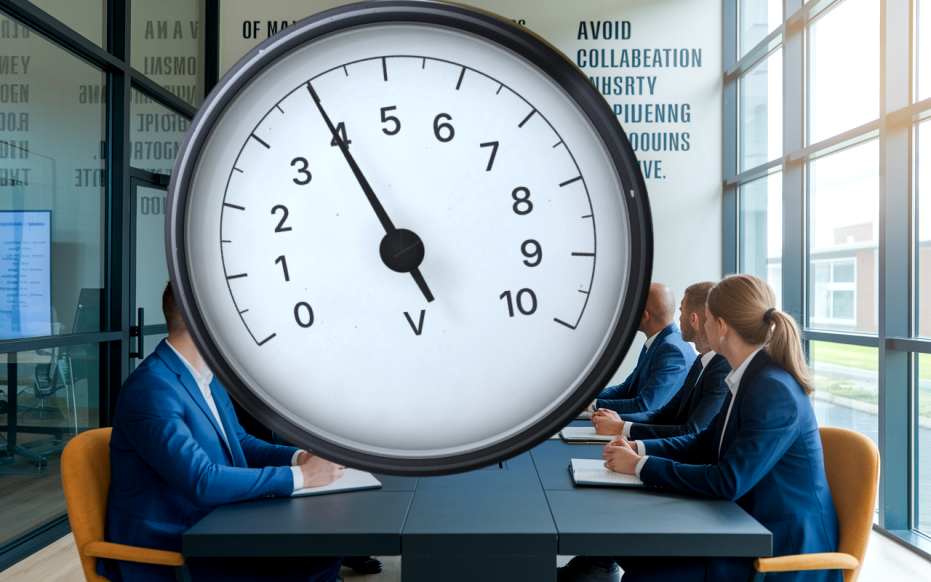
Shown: value=4 unit=V
